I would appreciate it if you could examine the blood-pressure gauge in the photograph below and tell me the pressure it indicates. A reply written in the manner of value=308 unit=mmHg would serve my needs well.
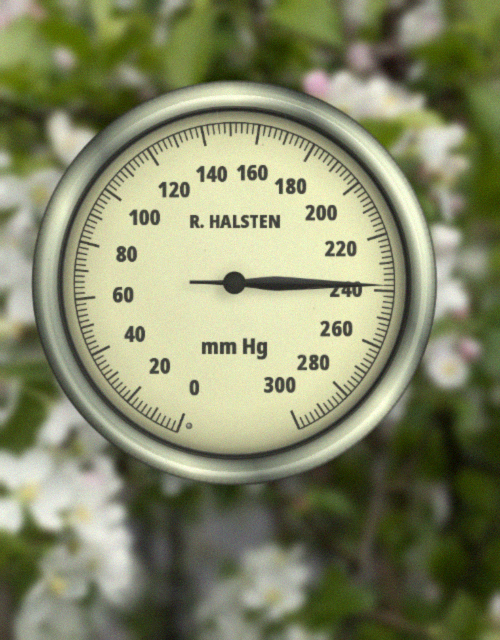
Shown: value=238 unit=mmHg
